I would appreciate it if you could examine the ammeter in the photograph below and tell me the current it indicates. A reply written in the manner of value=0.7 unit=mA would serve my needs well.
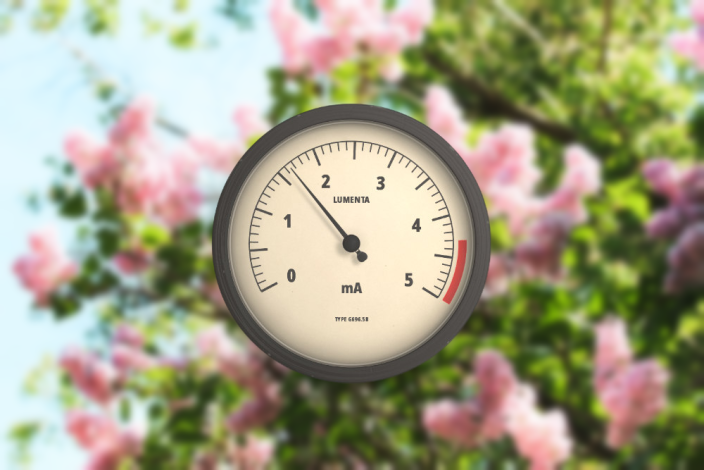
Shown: value=1.65 unit=mA
